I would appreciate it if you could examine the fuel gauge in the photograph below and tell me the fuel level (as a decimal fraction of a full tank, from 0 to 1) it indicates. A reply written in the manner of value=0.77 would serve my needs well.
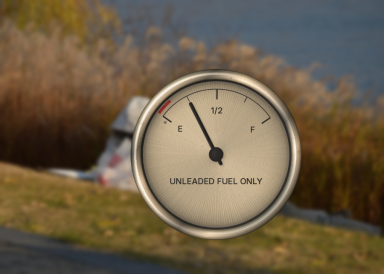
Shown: value=0.25
